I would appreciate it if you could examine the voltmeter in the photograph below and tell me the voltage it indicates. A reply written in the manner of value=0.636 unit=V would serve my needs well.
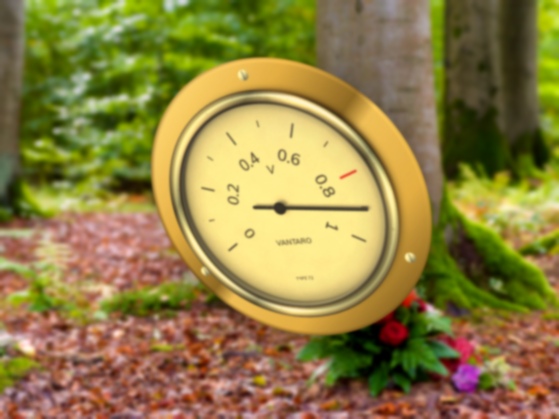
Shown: value=0.9 unit=V
